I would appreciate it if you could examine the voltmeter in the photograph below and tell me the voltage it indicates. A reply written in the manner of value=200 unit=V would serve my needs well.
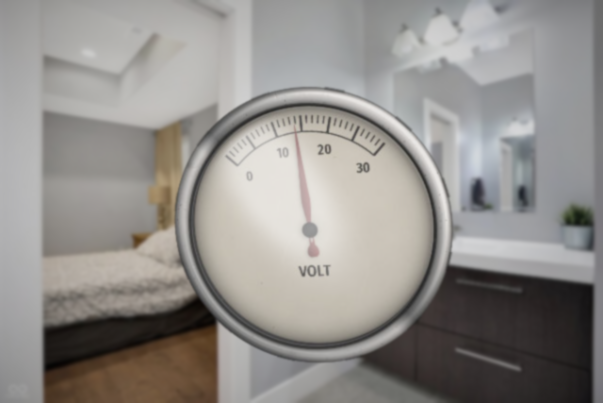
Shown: value=14 unit=V
